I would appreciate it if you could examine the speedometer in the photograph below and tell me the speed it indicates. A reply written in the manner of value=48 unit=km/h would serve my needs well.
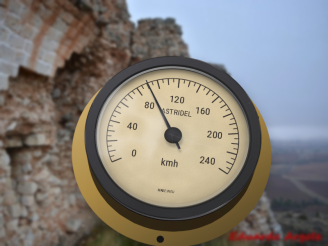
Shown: value=90 unit=km/h
